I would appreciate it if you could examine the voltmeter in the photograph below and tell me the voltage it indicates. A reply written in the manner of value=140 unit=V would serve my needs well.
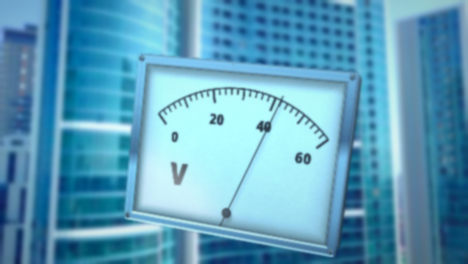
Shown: value=42 unit=V
